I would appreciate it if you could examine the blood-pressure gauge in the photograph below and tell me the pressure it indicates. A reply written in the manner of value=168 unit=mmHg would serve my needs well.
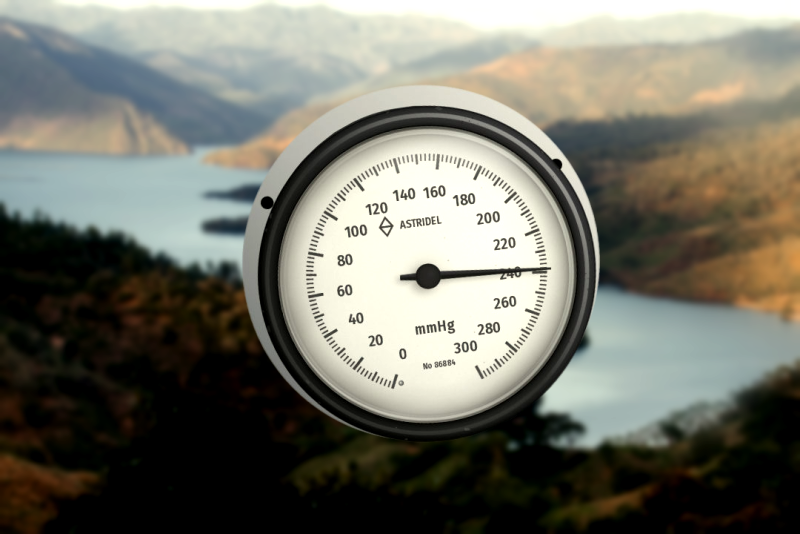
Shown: value=238 unit=mmHg
